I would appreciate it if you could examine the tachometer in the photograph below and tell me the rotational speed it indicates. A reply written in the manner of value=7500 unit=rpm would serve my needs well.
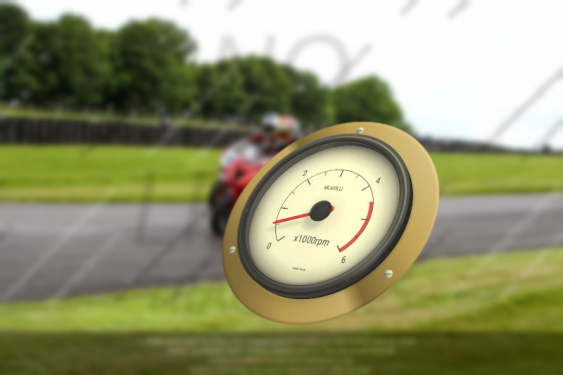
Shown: value=500 unit=rpm
